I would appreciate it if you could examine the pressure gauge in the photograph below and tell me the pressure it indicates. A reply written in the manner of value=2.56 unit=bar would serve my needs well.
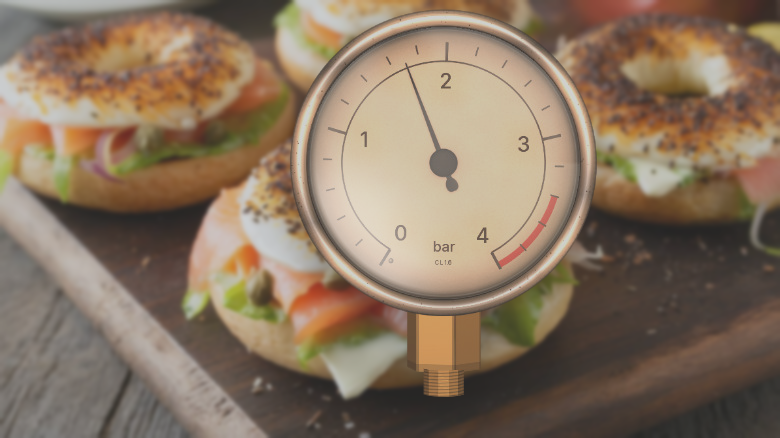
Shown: value=1.7 unit=bar
